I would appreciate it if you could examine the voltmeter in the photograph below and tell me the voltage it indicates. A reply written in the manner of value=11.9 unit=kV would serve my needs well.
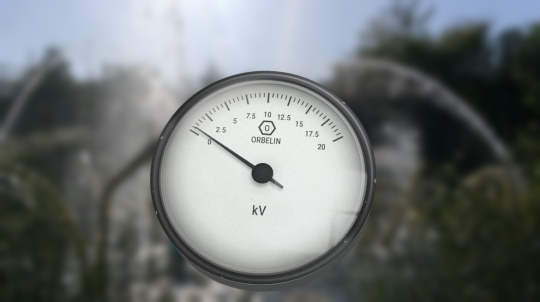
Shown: value=0.5 unit=kV
